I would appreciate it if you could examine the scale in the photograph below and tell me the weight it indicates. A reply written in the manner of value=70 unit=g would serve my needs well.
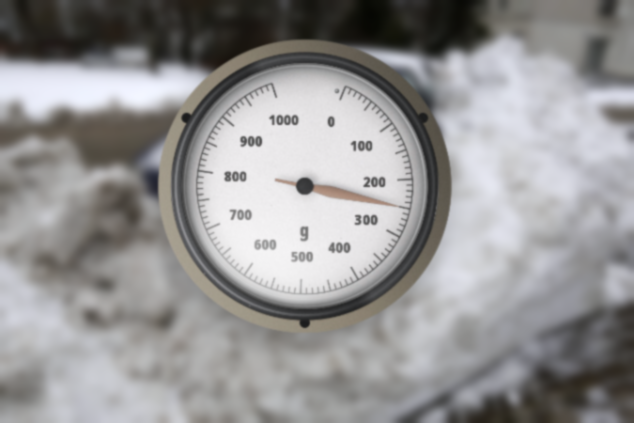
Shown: value=250 unit=g
